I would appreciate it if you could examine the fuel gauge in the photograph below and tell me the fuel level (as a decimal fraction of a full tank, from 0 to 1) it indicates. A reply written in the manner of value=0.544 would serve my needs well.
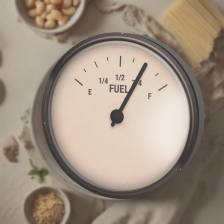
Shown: value=0.75
